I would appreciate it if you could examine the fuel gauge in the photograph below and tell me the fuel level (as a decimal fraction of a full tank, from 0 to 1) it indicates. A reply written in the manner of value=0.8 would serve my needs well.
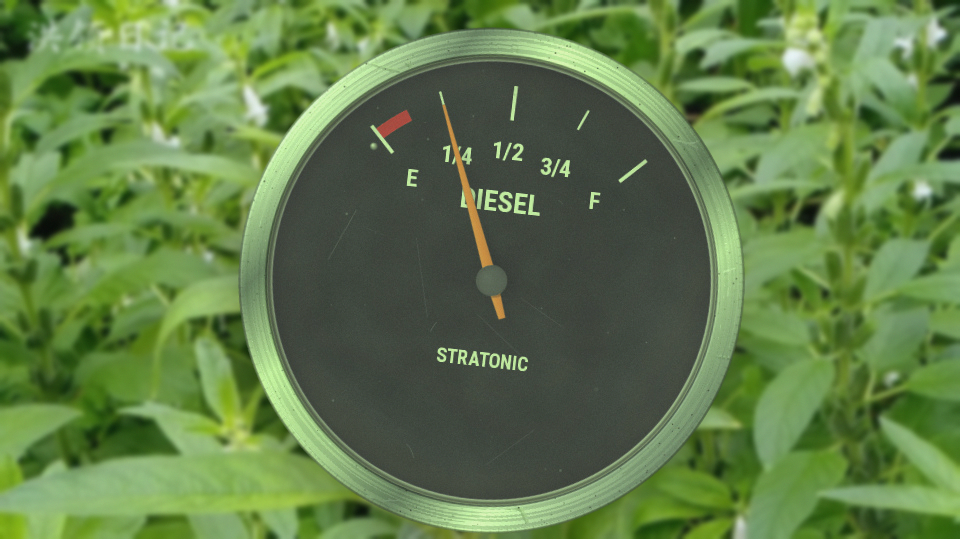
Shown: value=0.25
